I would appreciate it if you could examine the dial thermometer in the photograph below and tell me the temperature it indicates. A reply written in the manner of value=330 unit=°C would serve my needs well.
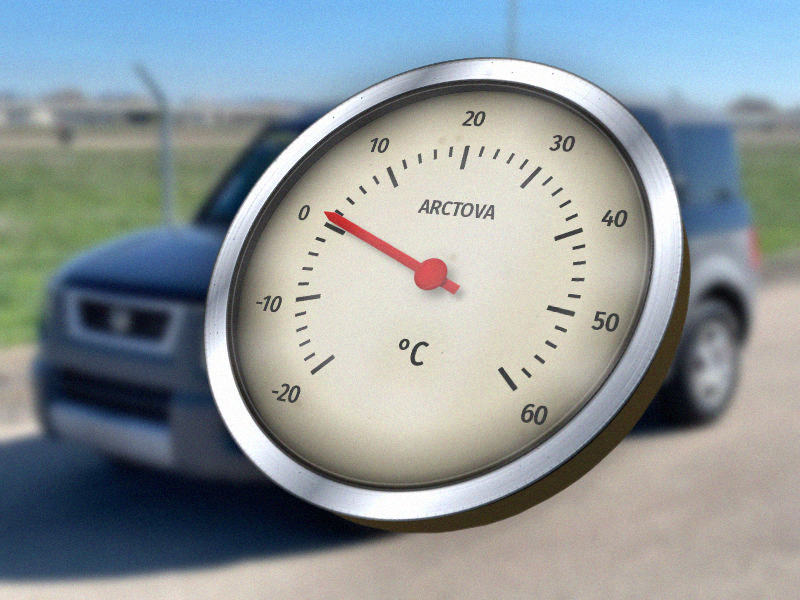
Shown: value=1 unit=°C
